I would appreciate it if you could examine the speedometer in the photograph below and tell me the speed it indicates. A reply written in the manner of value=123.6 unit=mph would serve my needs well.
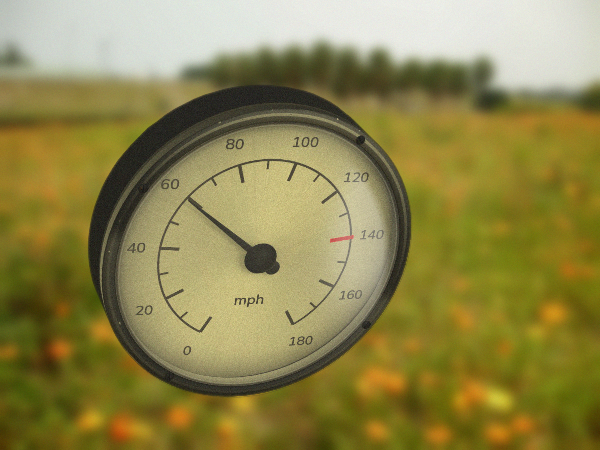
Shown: value=60 unit=mph
